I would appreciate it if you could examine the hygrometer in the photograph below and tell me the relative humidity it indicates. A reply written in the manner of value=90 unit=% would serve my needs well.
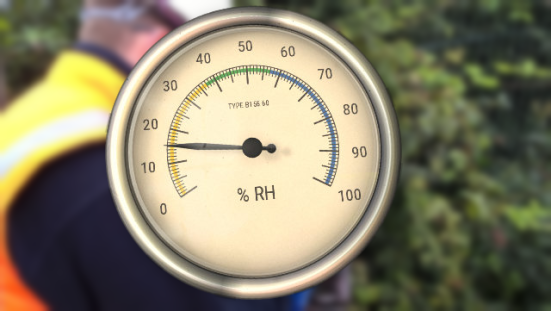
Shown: value=15 unit=%
